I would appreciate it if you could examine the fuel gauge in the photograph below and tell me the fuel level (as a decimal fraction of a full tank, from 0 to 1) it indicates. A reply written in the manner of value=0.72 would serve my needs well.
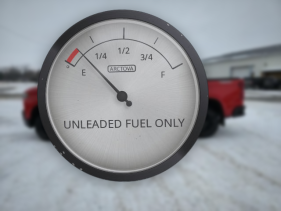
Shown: value=0.125
